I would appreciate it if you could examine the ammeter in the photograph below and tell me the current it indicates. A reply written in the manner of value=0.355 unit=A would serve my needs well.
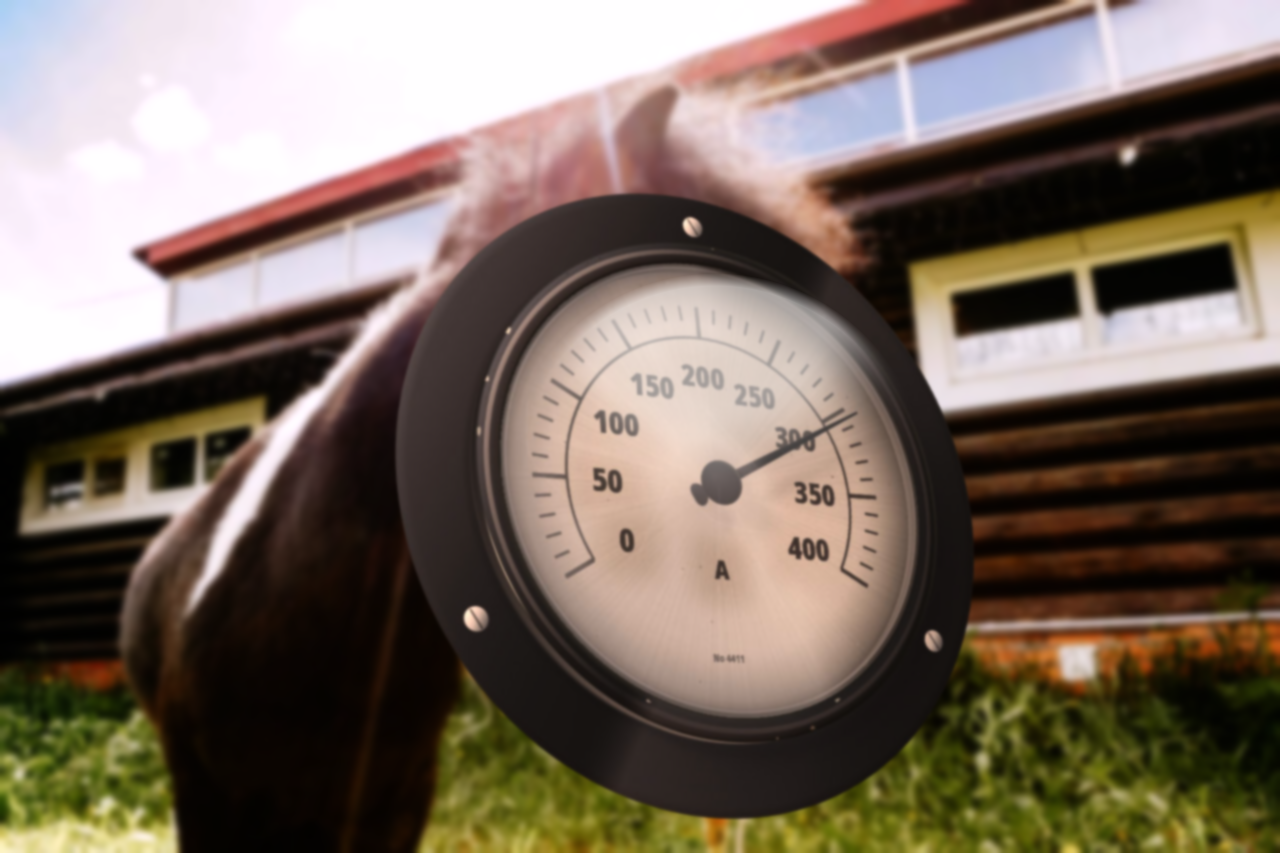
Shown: value=305 unit=A
